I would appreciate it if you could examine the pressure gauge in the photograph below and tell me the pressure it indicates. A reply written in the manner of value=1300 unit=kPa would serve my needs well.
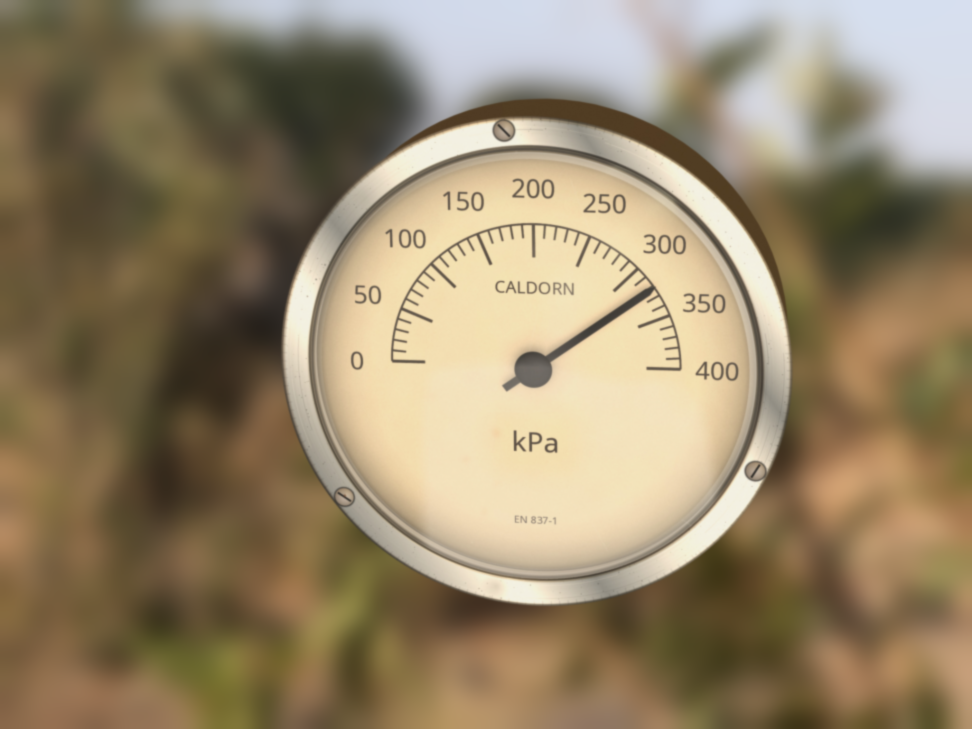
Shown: value=320 unit=kPa
